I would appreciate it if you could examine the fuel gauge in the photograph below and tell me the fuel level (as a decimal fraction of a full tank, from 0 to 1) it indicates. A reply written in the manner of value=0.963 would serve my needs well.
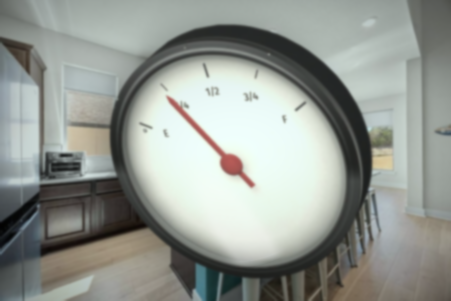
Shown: value=0.25
